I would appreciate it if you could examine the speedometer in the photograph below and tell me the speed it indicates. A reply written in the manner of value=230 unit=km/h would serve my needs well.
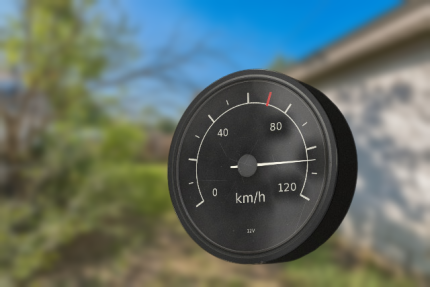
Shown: value=105 unit=km/h
